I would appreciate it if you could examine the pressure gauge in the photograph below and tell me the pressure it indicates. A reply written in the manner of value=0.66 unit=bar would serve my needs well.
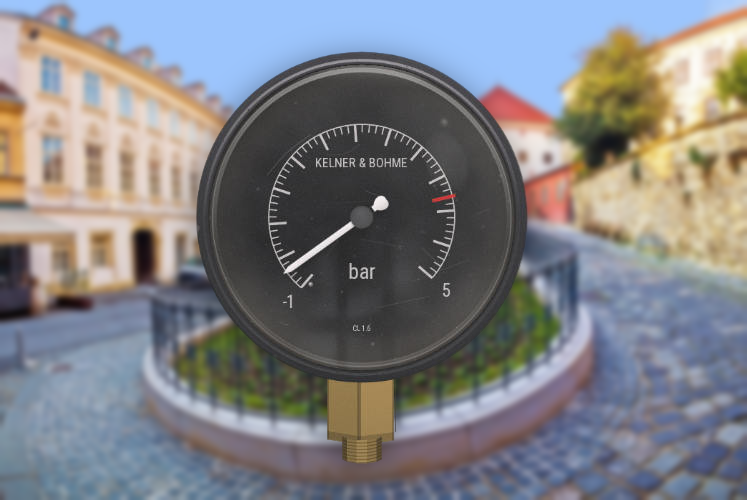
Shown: value=-0.7 unit=bar
